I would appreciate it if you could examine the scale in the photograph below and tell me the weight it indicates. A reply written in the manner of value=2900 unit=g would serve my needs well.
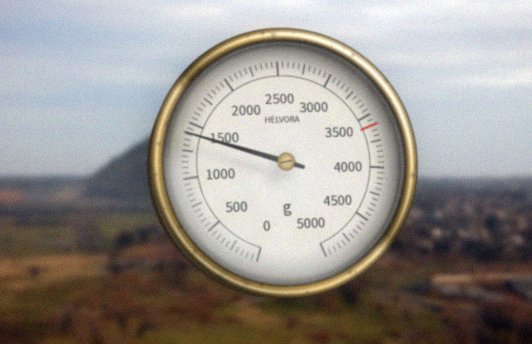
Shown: value=1400 unit=g
